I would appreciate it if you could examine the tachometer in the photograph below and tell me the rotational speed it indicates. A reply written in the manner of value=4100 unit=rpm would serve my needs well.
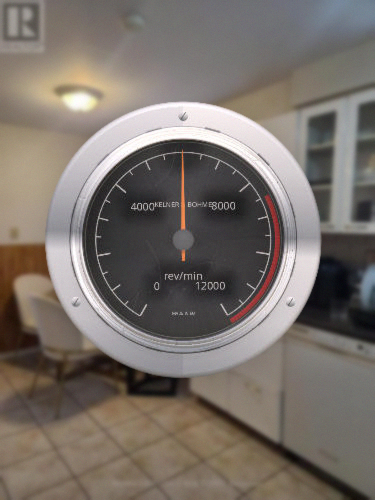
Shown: value=6000 unit=rpm
